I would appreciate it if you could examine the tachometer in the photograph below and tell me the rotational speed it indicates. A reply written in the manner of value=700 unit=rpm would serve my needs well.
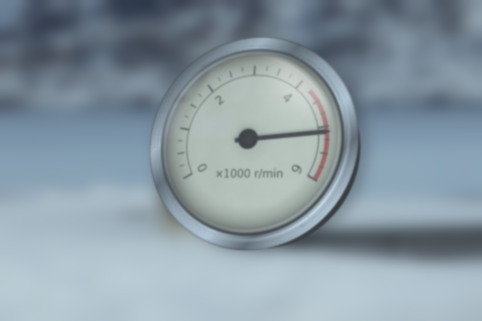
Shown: value=5125 unit=rpm
